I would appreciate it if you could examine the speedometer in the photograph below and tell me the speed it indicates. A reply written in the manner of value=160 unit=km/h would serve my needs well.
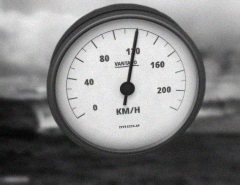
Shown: value=120 unit=km/h
